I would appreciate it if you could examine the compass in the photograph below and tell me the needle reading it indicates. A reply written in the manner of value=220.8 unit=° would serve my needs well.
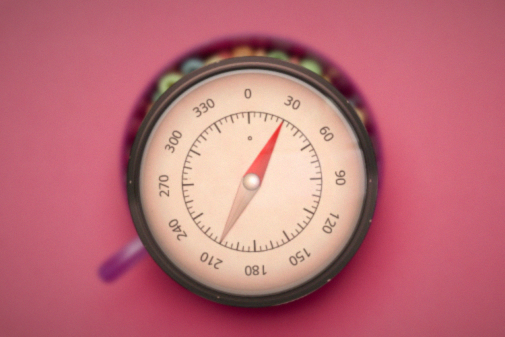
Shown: value=30 unit=°
